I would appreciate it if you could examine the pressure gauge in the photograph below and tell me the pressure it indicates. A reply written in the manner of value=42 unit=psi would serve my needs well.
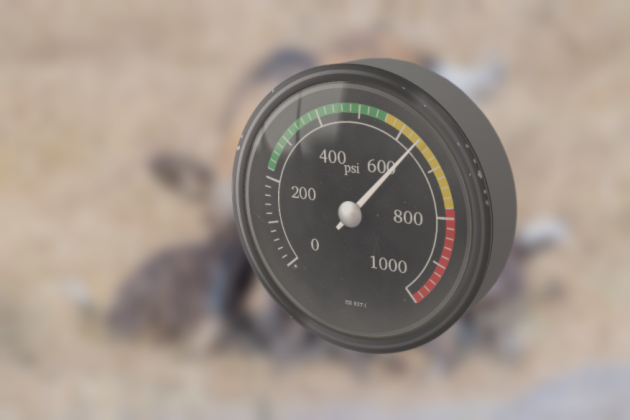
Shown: value=640 unit=psi
